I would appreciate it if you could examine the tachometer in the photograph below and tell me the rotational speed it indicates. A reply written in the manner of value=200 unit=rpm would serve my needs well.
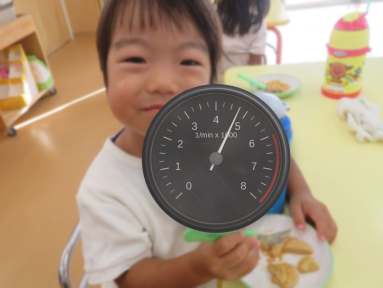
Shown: value=4750 unit=rpm
